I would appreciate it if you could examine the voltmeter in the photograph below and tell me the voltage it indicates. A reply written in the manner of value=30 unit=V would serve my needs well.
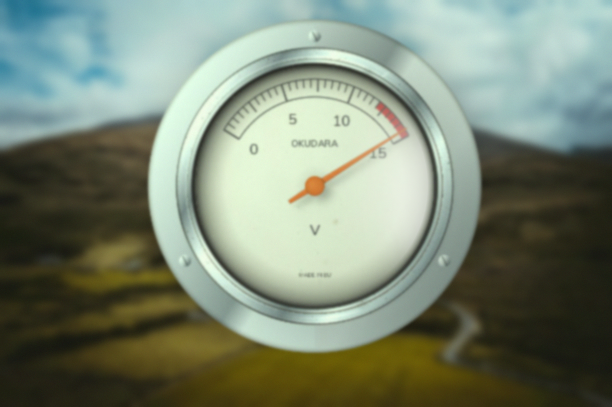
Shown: value=14.5 unit=V
